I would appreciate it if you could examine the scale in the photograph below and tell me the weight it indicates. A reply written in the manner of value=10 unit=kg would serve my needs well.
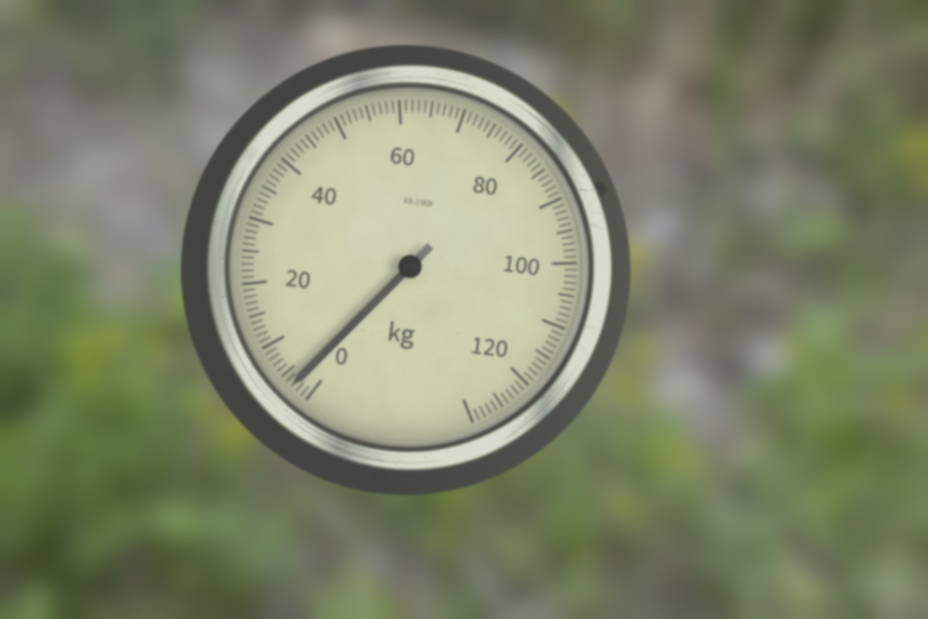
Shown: value=3 unit=kg
